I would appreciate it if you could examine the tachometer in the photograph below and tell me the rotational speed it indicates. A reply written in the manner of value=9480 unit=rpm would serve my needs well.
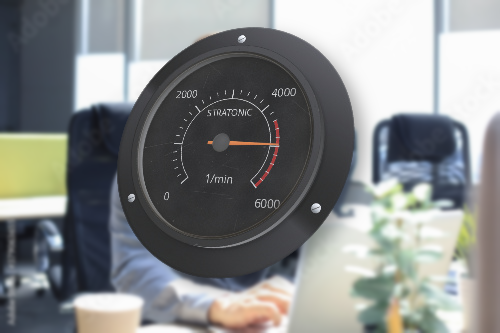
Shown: value=5000 unit=rpm
